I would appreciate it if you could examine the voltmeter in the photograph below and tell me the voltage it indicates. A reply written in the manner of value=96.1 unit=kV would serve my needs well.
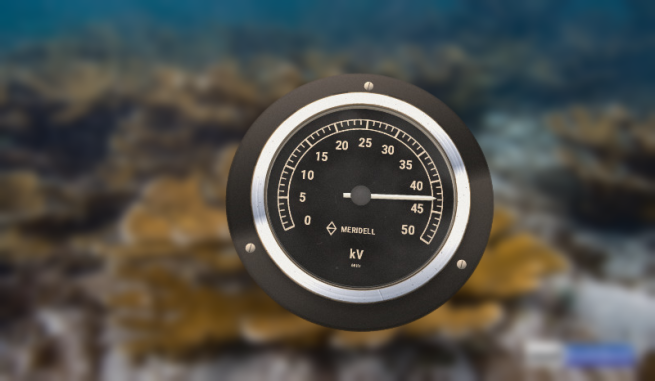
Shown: value=43 unit=kV
